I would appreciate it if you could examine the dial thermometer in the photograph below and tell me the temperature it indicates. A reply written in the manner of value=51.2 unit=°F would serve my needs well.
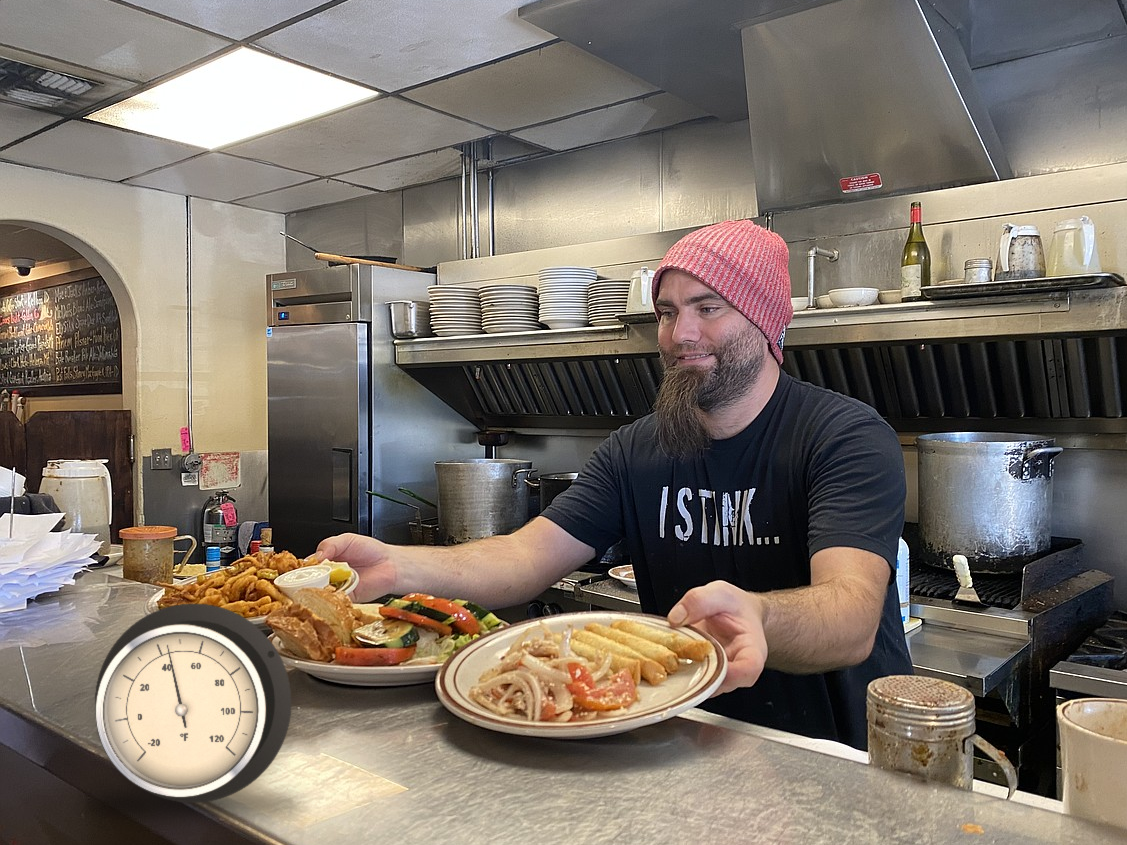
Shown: value=45 unit=°F
